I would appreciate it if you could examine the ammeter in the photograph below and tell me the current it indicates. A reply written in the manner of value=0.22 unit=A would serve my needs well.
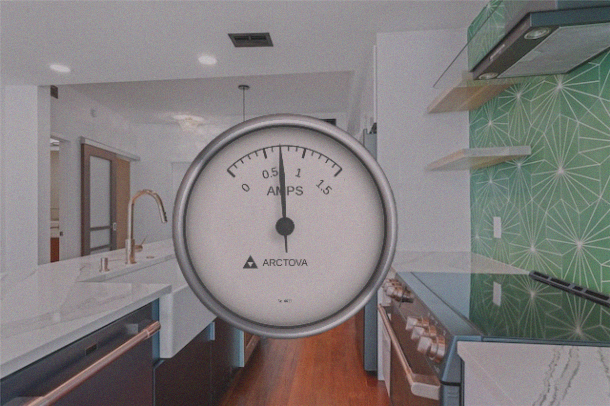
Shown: value=0.7 unit=A
